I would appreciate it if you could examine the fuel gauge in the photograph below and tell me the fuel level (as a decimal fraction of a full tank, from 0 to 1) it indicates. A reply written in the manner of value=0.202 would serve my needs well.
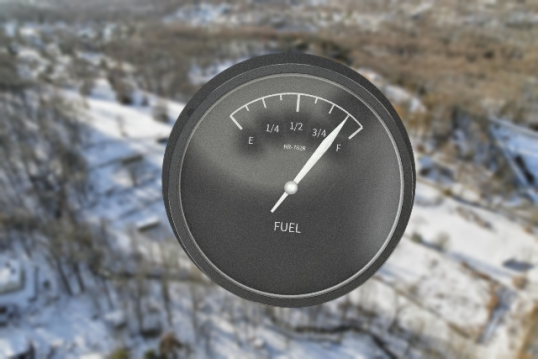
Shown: value=0.875
